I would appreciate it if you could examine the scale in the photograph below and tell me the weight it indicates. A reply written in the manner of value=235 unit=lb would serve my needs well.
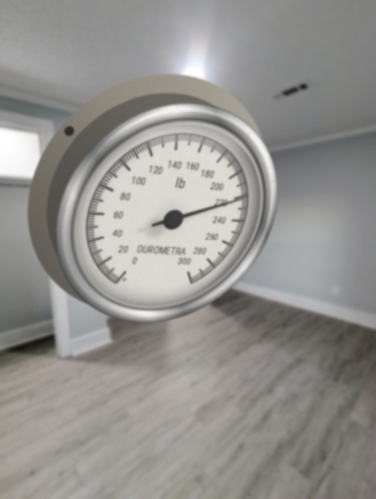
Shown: value=220 unit=lb
